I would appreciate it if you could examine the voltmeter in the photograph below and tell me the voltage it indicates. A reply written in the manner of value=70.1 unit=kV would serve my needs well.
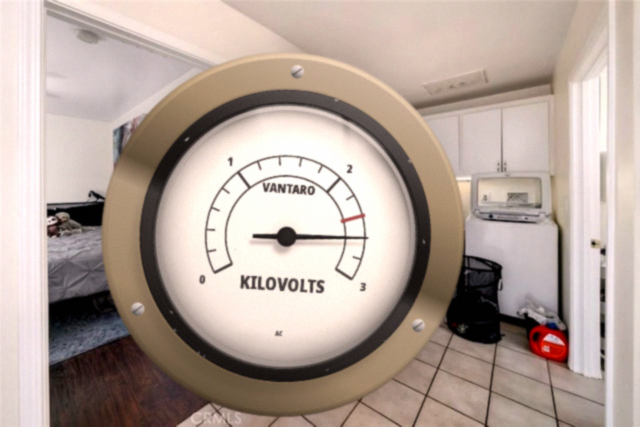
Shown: value=2.6 unit=kV
